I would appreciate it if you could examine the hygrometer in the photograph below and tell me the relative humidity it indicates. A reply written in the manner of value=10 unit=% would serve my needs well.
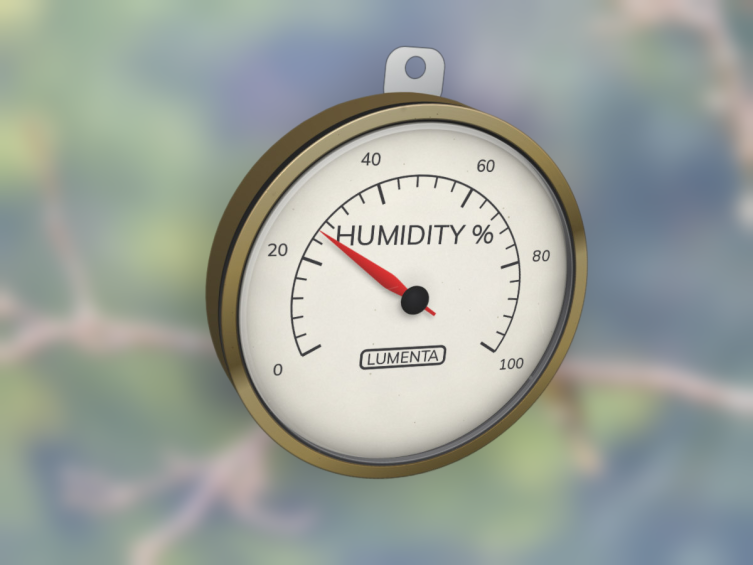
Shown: value=26 unit=%
